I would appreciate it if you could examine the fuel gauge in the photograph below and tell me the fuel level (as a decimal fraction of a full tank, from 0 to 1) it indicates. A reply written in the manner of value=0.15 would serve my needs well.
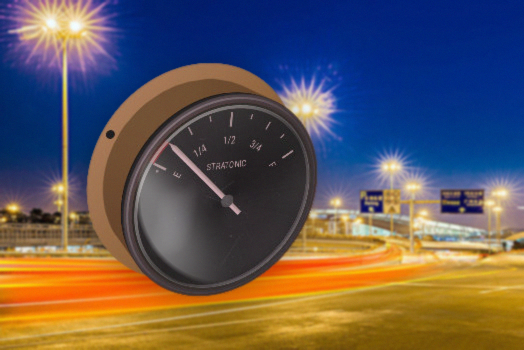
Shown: value=0.125
